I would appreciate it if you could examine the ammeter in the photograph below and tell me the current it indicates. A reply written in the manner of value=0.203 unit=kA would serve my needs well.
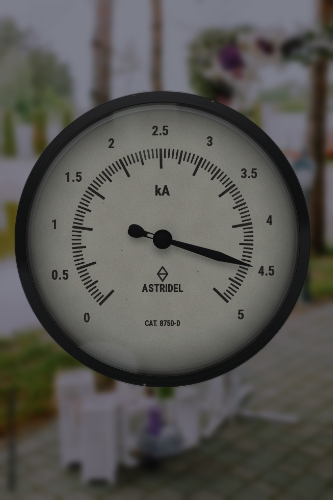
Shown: value=4.5 unit=kA
